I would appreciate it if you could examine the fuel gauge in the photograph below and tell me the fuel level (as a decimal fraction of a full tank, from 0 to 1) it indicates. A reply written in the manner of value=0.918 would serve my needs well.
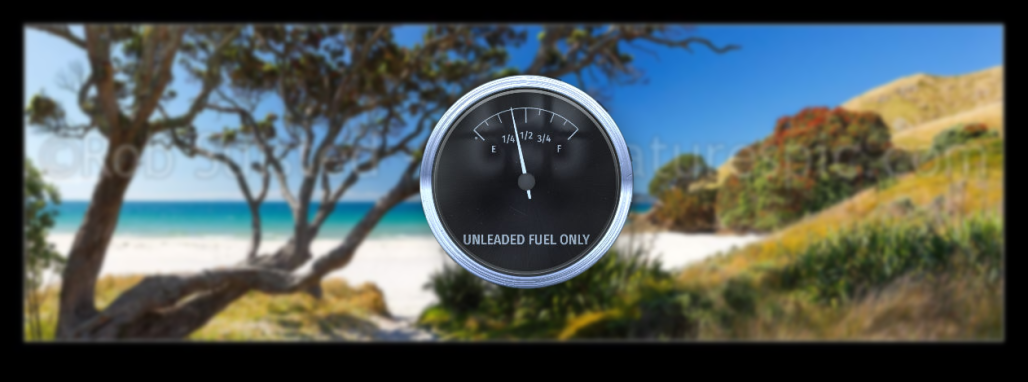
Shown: value=0.375
